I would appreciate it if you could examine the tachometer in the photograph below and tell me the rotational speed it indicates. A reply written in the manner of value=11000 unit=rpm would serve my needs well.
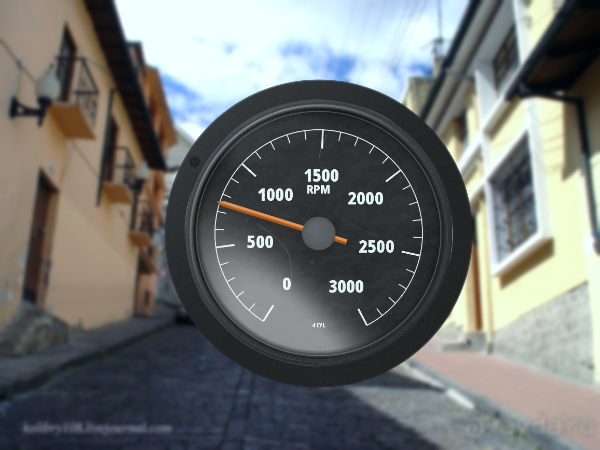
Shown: value=750 unit=rpm
